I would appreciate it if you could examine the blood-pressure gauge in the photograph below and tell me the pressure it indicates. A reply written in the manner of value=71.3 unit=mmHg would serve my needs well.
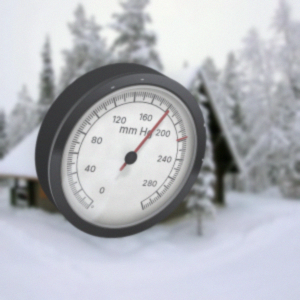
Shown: value=180 unit=mmHg
